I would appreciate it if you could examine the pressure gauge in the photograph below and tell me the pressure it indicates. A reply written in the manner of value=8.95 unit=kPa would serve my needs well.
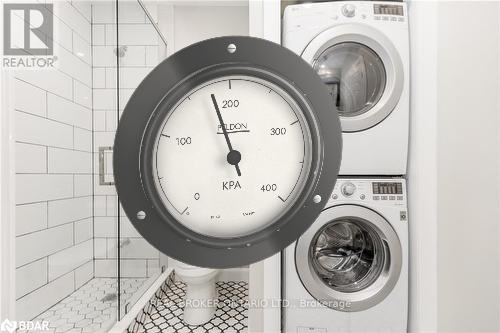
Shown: value=175 unit=kPa
